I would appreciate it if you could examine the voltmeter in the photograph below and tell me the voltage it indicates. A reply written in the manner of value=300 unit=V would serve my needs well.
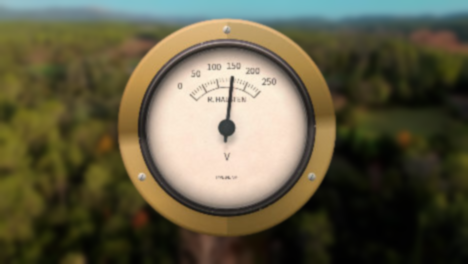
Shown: value=150 unit=V
